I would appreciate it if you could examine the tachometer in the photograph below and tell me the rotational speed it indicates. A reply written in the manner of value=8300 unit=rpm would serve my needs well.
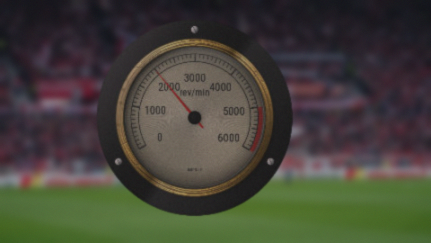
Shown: value=2000 unit=rpm
